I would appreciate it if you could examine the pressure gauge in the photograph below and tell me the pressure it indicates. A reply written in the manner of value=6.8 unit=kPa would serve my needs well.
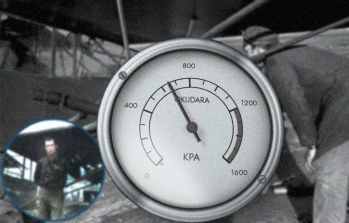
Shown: value=650 unit=kPa
